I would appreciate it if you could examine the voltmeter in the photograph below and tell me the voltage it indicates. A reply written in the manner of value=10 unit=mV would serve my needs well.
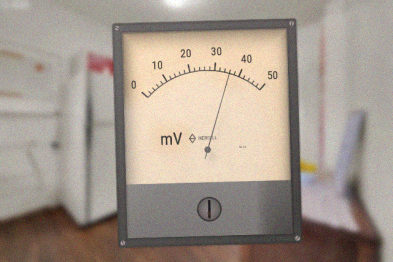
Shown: value=36 unit=mV
